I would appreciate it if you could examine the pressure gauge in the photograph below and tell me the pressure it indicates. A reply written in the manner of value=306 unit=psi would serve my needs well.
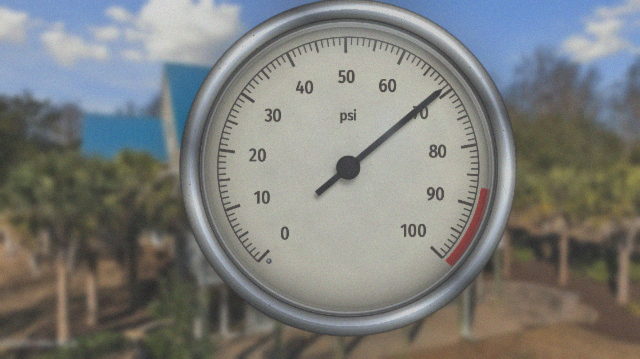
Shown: value=69 unit=psi
